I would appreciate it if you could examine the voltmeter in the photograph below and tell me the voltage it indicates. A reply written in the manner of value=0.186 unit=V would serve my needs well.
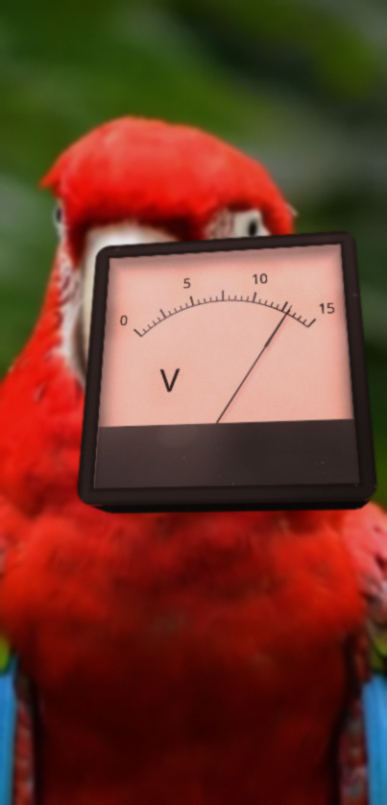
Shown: value=13 unit=V
